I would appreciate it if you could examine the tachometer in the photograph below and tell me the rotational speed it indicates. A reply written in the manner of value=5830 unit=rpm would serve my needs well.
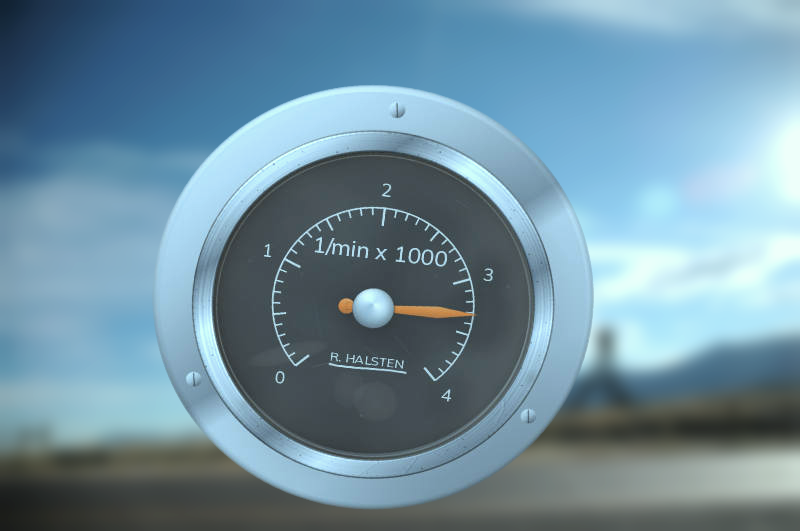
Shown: value=3300 unit=rpm
